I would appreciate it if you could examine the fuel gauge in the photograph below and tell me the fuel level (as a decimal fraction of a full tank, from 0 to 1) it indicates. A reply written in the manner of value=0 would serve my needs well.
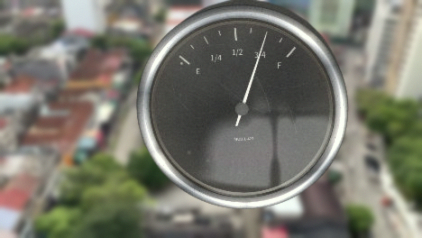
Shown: value=0.75
